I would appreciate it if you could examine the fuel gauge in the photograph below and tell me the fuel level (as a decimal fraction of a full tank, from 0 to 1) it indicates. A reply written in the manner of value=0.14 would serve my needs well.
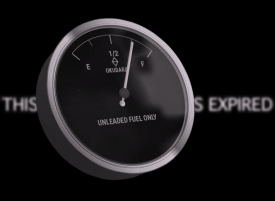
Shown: value=0.75
